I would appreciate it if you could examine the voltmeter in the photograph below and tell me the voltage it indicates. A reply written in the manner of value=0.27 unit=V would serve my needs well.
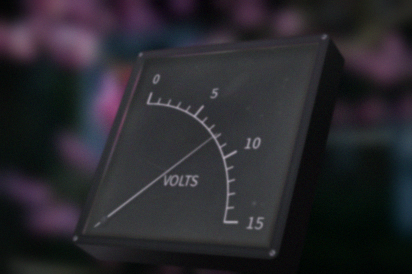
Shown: value=8 unit=V
